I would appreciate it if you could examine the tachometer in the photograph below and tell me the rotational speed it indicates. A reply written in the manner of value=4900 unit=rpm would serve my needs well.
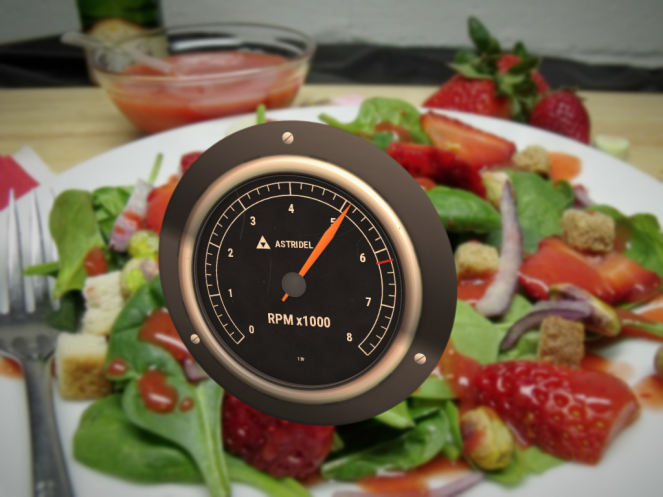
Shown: value=5100 unit=rpm
